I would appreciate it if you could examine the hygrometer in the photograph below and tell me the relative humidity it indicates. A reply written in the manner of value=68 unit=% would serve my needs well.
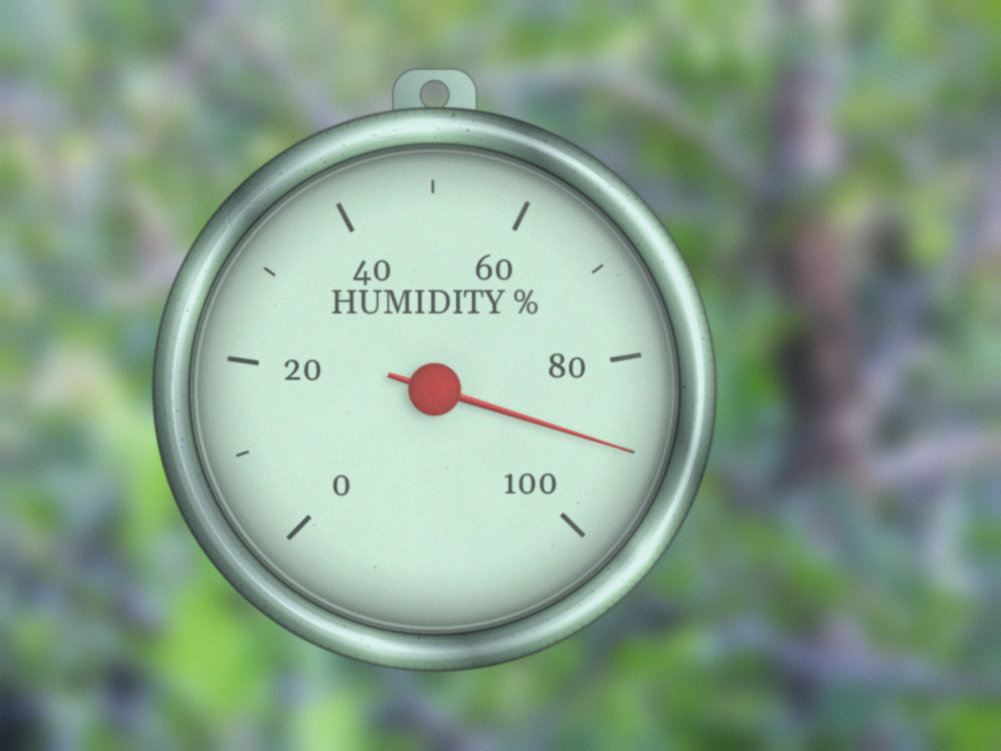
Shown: value=90 unit=%
